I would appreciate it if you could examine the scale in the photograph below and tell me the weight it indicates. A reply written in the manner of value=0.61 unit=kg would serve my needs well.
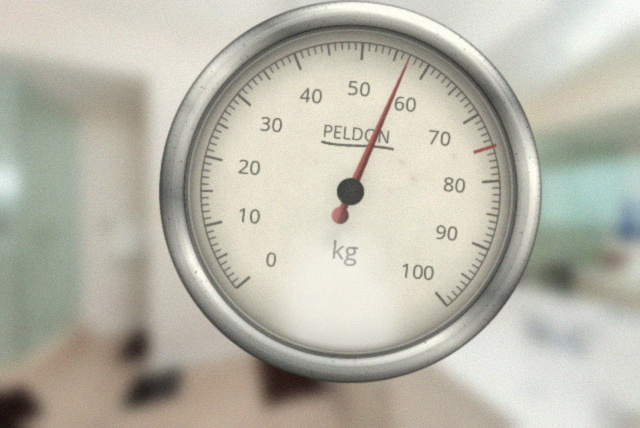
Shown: value=57 unit=kg
